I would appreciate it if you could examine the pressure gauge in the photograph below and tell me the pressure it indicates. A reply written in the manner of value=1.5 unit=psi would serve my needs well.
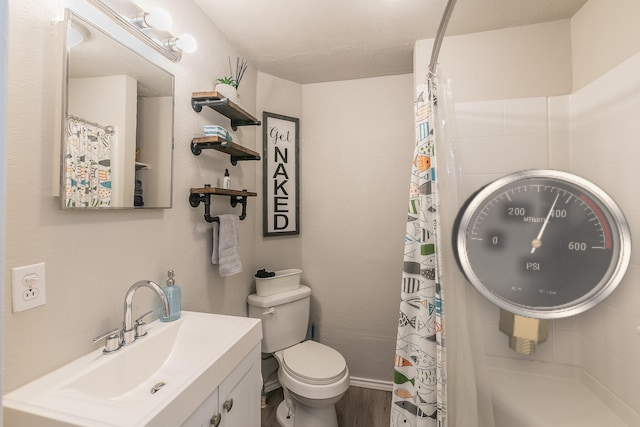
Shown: value=360 unit=psi
